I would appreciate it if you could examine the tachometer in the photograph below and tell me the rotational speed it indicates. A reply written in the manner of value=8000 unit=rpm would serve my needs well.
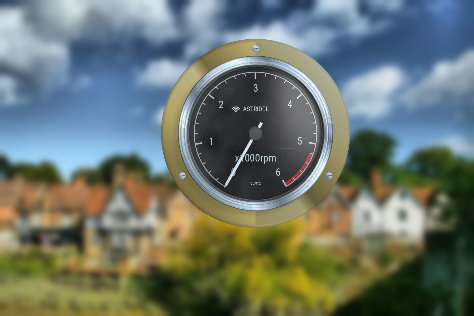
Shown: value=0 unit=rpm
